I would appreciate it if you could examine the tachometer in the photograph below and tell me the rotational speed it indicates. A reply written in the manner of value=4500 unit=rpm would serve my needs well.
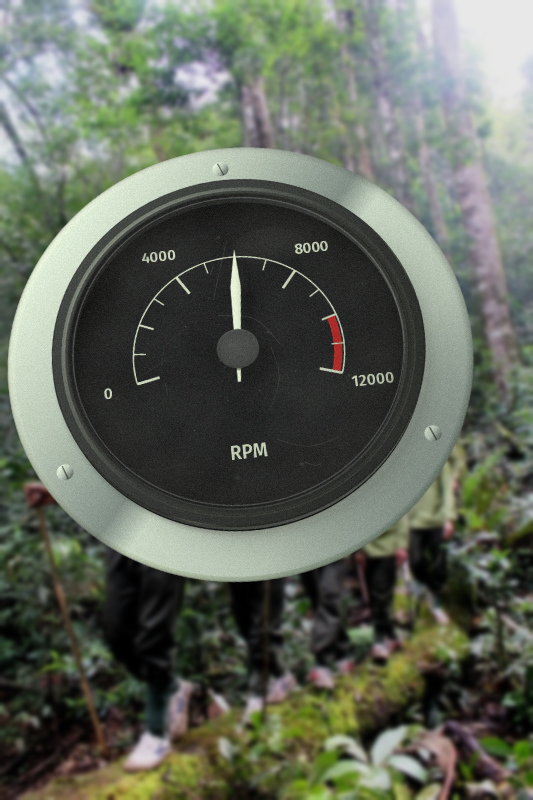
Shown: value=6000 unit=rpm
